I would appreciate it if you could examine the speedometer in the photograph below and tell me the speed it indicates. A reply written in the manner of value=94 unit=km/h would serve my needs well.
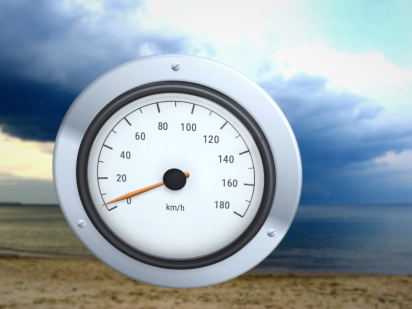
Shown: value=5 unit=km/h
